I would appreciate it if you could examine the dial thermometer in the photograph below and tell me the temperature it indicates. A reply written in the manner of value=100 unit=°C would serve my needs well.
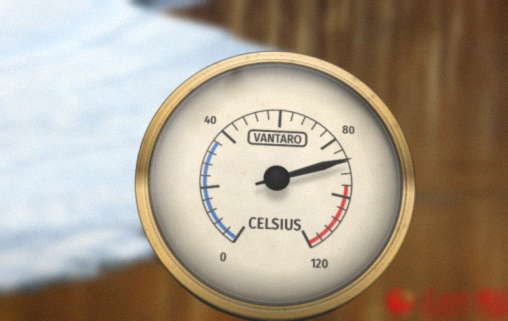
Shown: value=88 unit=°C
